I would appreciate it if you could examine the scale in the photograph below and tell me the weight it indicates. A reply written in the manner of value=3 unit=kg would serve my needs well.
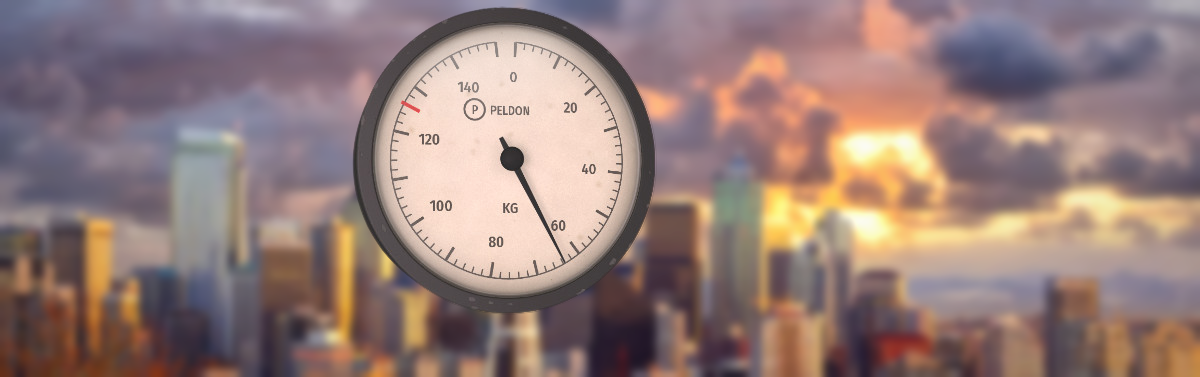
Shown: value=64 unit=kg
